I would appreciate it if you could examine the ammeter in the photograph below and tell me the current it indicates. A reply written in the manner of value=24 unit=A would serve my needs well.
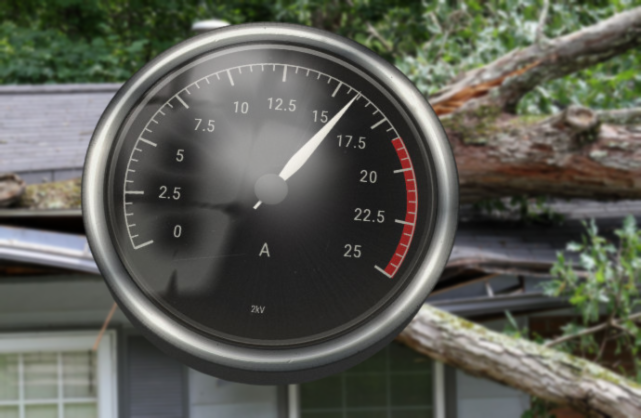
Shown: value=16 unit=A
